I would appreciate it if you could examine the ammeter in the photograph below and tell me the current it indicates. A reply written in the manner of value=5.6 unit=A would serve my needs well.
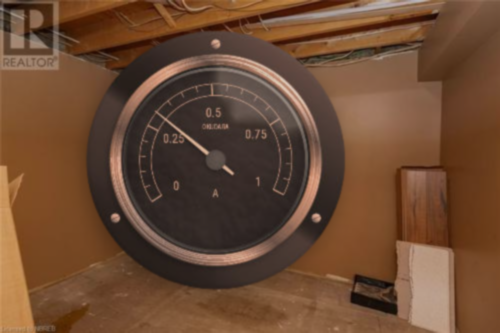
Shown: value=0.3 unit=A
